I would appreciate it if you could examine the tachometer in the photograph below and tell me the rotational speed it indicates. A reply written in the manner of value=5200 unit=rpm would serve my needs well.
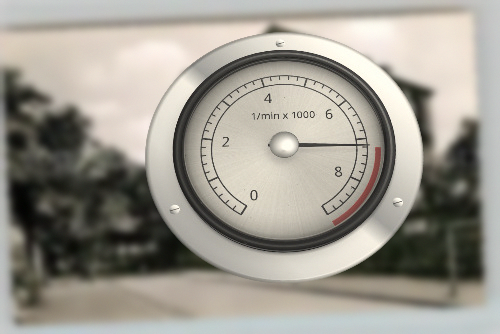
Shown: value=7200 unit=rpm
